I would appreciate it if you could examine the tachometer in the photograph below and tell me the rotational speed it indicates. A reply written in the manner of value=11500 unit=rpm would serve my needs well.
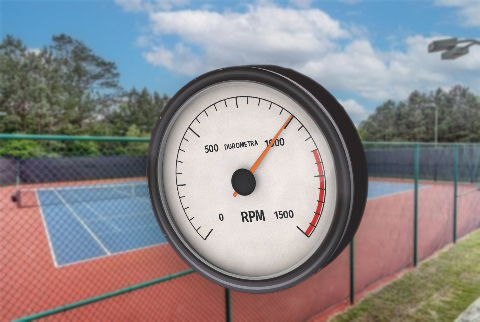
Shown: value=1000 unit=rpm
